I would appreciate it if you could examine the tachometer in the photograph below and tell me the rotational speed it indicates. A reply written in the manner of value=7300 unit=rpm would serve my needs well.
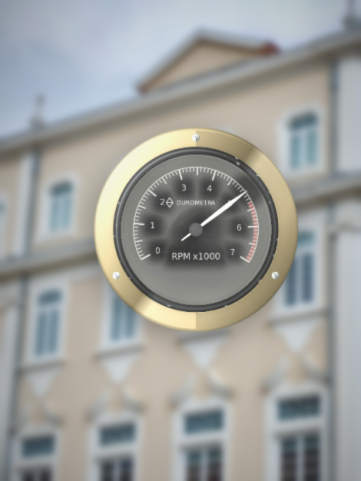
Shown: value=5000 unit=rpm
